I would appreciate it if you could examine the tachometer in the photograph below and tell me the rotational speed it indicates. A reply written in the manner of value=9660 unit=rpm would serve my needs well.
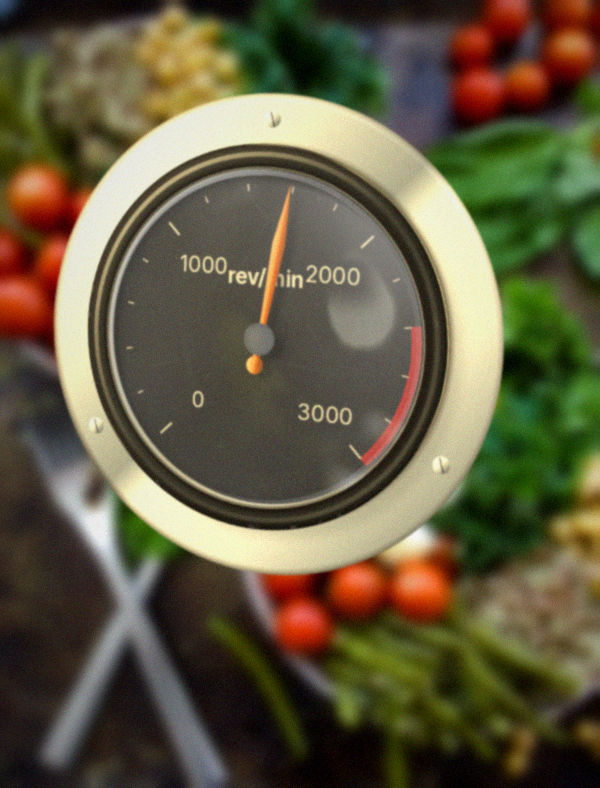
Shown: value=1600 unit=rpm
